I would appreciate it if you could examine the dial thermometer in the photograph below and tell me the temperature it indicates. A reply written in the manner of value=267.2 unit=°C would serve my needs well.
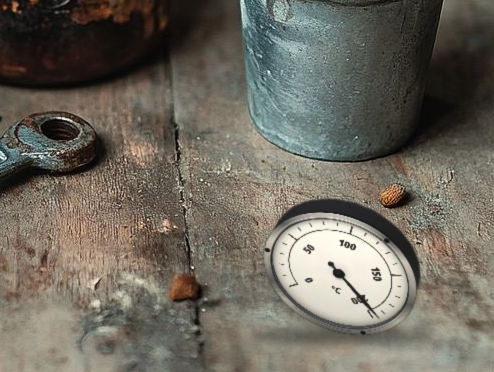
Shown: value=195 unit=°C
